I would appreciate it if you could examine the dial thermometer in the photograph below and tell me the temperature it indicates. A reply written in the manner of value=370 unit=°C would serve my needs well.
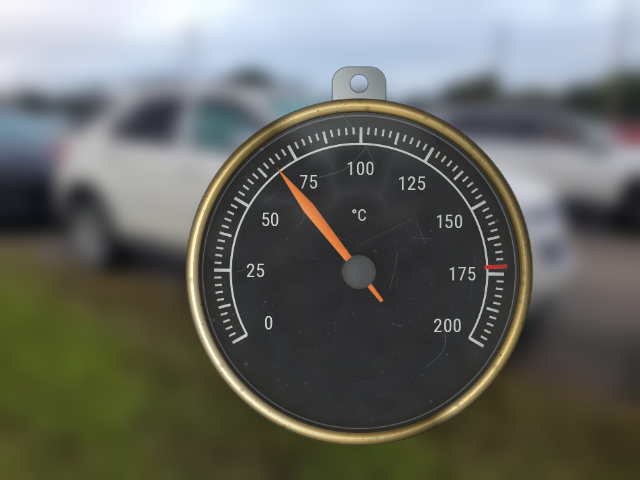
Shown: value=67.5 unit=°C
